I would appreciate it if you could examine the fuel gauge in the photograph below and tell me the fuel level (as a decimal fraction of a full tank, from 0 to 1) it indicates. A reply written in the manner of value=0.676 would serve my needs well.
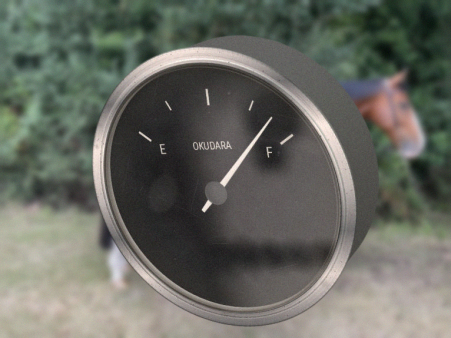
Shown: value=0.875
